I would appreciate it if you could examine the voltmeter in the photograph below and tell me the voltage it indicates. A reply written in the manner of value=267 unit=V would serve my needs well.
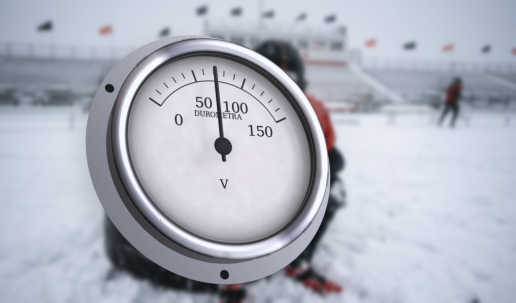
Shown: value=70 unit=V
